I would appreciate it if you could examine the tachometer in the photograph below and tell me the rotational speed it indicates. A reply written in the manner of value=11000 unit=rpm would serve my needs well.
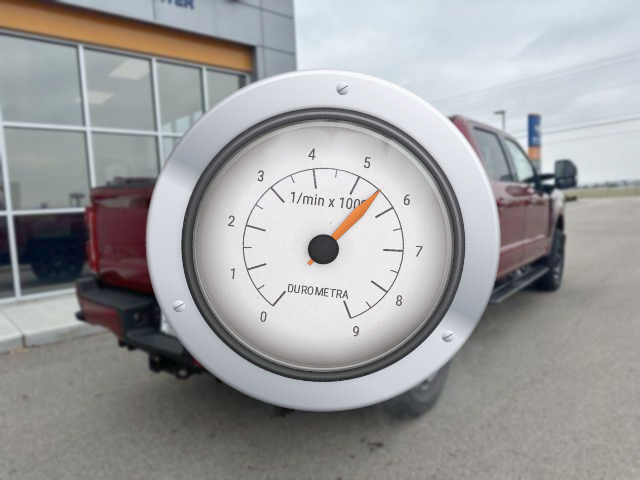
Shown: value=5500 unit=rpm
